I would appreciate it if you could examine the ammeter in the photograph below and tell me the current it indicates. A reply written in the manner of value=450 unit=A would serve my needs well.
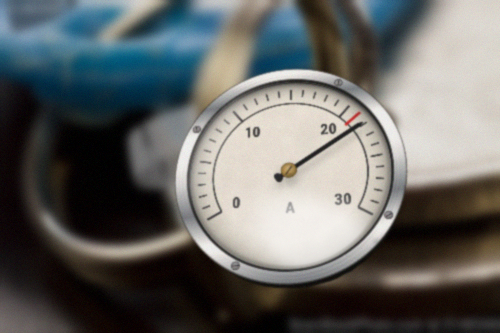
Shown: value=22 unit=A
